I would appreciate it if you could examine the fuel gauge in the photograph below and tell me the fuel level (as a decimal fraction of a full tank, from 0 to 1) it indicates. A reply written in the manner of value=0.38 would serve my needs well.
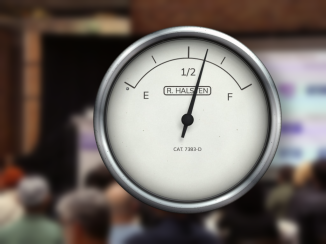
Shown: value=0.625
